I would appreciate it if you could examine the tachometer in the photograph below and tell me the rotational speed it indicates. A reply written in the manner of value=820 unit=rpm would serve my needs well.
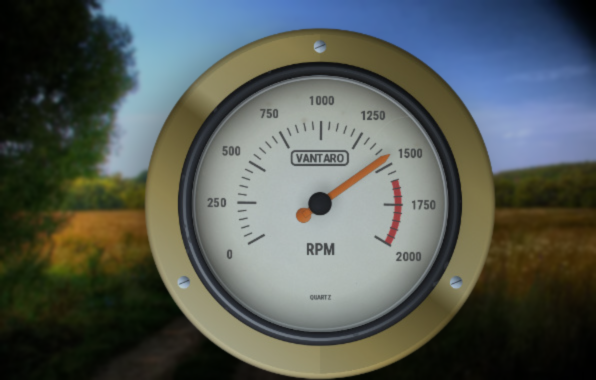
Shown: value=1450 unit=rpm
